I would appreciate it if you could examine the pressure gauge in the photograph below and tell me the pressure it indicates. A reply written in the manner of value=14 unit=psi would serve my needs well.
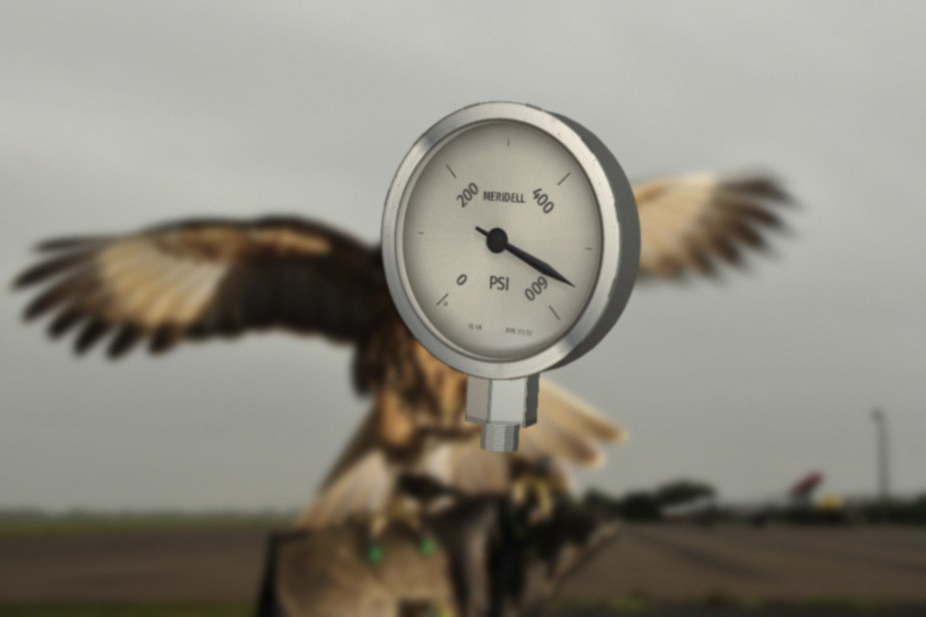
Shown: value=550 unit=psi
